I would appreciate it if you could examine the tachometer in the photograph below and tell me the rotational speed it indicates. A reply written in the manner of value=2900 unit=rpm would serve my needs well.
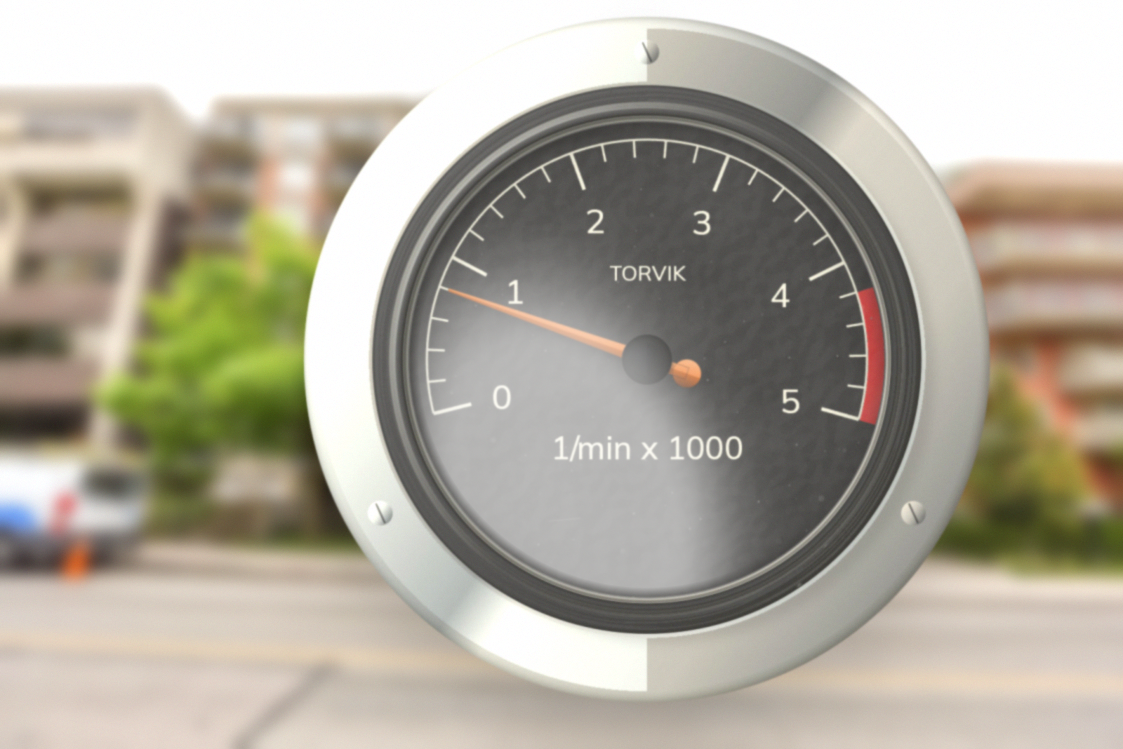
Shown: value=800 unit=rpm
